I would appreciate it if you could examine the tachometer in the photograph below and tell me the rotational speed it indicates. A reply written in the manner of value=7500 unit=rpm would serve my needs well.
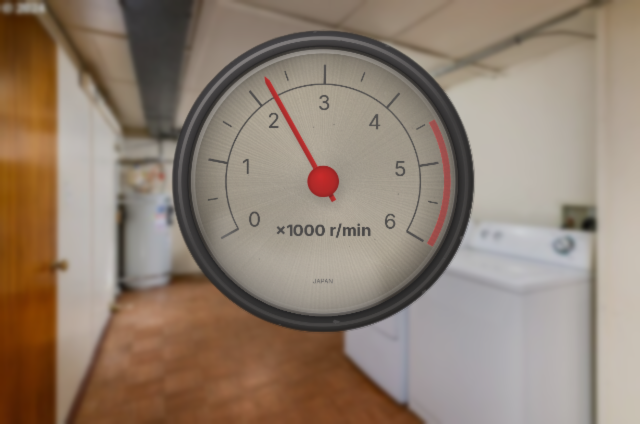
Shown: value=2250 unit=rpm
